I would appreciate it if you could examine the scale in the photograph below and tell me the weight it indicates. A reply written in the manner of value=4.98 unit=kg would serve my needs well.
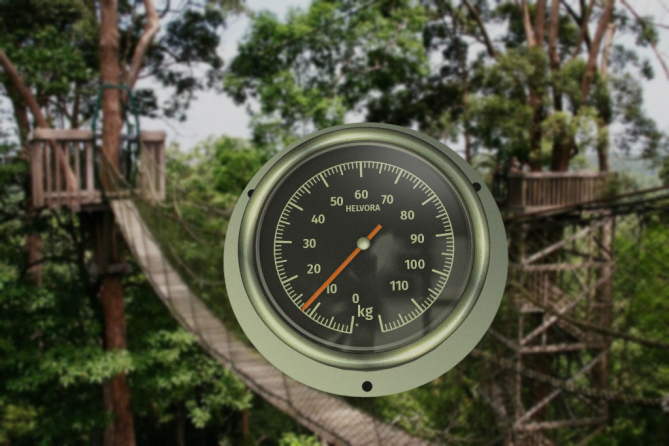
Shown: value=12 unit=kg
